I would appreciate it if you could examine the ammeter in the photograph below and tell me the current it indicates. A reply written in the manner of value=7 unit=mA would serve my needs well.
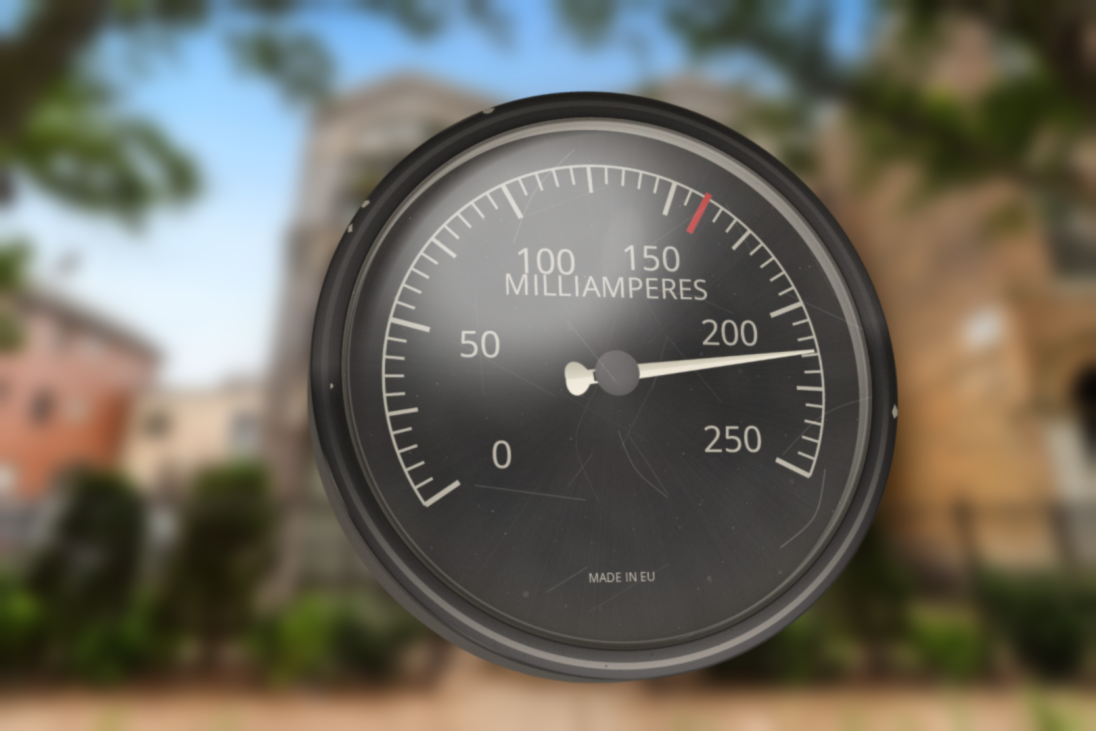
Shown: value=215 unit=mA
